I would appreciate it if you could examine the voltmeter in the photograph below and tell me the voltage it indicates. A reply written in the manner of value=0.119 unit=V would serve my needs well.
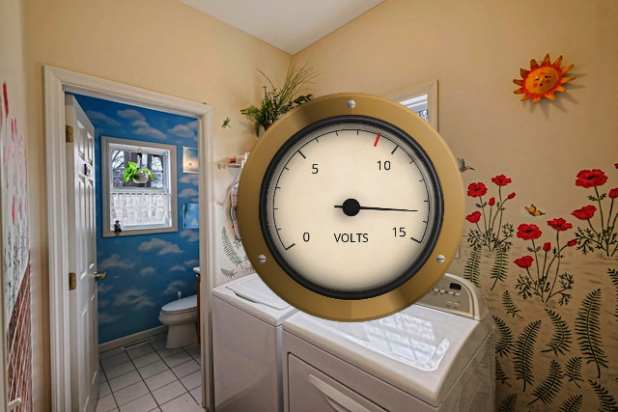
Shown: value=13.5 unit=V
